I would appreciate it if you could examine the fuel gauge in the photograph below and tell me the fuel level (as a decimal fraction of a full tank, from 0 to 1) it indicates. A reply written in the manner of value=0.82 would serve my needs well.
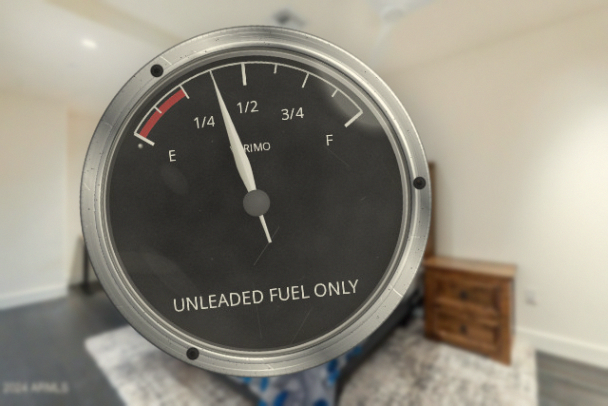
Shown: value=0.375
